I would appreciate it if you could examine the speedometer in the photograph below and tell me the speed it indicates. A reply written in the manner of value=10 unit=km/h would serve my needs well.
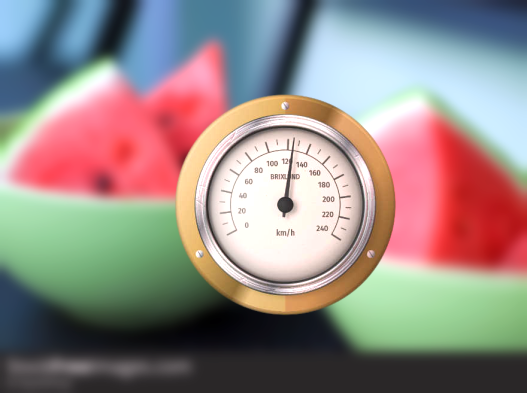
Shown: value=125 unit=km/h
